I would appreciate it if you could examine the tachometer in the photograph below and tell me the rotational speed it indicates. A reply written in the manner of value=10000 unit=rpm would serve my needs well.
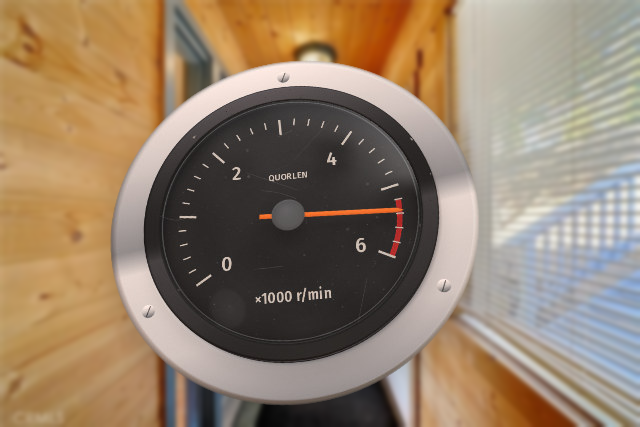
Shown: value=5400 unit=rpm
